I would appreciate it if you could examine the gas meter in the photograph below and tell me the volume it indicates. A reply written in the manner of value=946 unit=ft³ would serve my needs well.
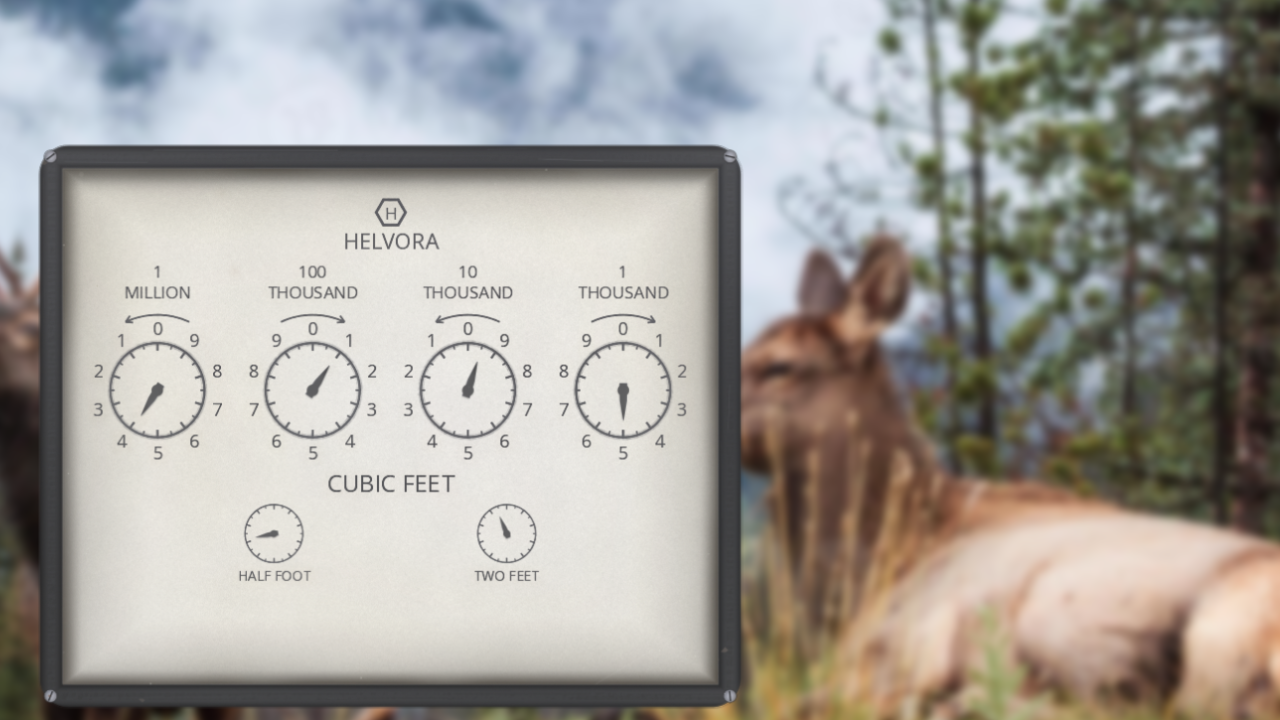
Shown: value=409500 unit=ft³
